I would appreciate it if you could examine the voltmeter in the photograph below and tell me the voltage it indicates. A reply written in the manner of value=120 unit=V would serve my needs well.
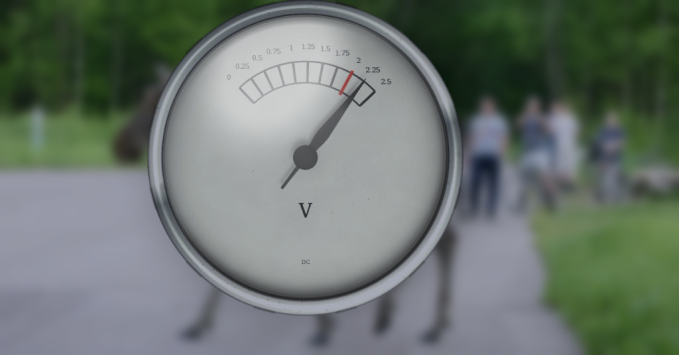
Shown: value=2.25 unit=V
